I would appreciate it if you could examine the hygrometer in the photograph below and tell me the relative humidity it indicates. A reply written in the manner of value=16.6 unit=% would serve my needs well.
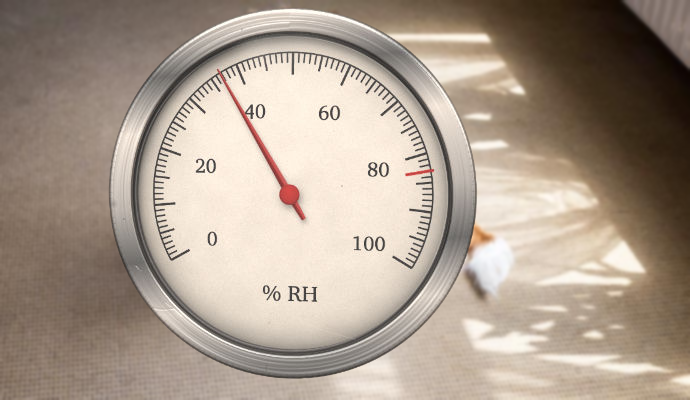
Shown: value=37 unit=%
